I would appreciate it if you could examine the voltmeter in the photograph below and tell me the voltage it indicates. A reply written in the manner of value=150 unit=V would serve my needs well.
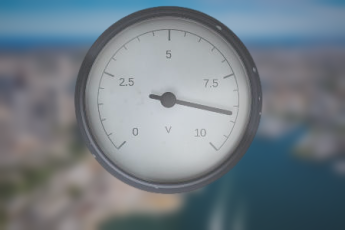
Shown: value=8.75 unit=V
